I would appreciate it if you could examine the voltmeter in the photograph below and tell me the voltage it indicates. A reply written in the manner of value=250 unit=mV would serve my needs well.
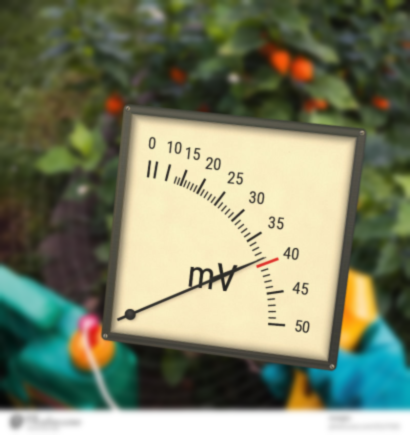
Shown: value=39 unit=mV
